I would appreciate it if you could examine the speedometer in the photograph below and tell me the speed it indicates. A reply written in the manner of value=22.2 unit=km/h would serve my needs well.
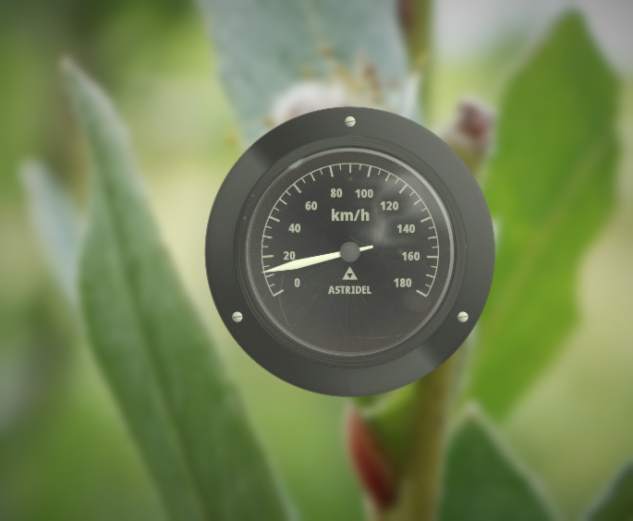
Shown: value=12.5 unit=km/h
